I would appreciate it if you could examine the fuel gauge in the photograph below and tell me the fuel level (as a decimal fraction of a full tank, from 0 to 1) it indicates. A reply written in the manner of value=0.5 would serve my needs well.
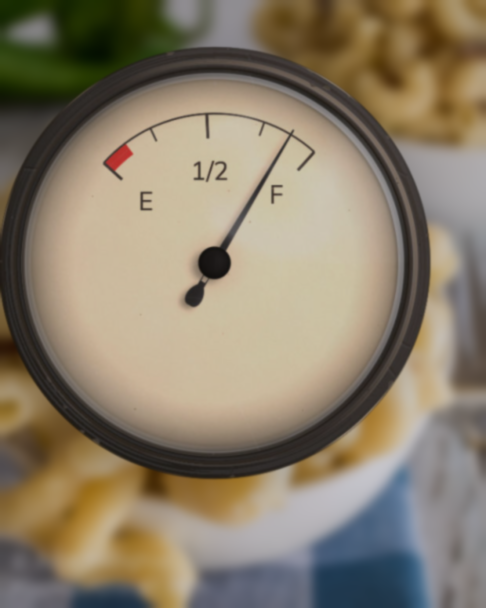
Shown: value=0.875
